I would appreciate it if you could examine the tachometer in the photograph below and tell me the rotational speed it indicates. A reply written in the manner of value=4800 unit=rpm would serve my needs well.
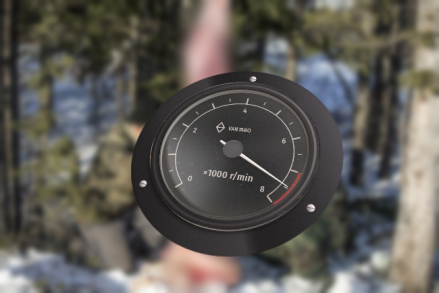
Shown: value=7500 unit=rpm
